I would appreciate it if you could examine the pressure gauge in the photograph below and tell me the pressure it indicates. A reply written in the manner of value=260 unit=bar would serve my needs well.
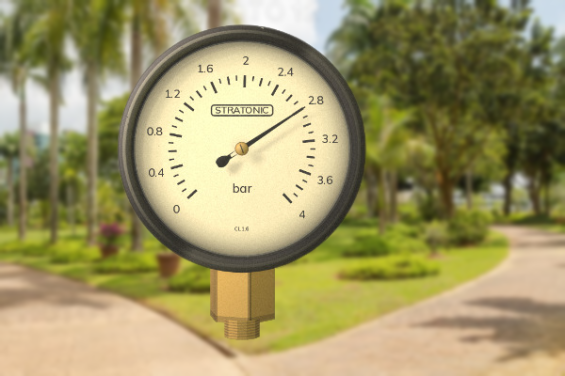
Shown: value=2.8 unit=bar
